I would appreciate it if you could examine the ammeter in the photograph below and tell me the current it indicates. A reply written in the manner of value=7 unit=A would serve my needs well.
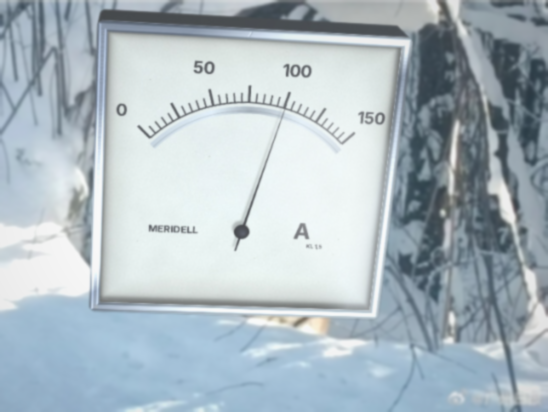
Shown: value=100 unit=A
